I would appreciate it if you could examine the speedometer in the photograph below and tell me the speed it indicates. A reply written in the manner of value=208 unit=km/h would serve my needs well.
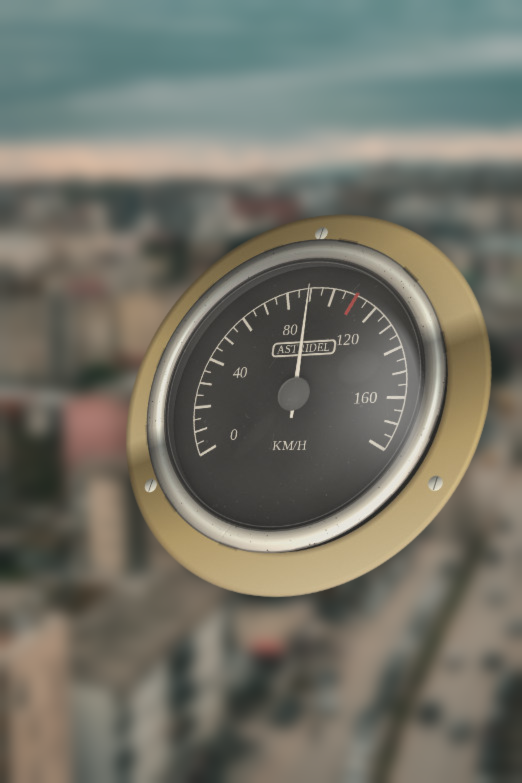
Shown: value=90 unit=km/h
